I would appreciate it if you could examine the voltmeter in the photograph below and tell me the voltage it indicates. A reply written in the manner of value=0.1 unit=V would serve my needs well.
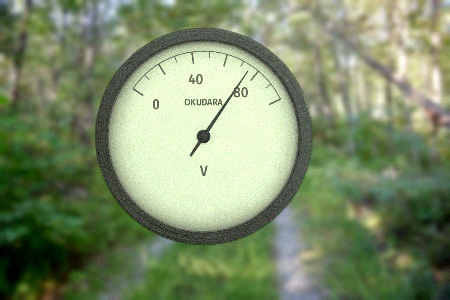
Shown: value=75 unit=V
